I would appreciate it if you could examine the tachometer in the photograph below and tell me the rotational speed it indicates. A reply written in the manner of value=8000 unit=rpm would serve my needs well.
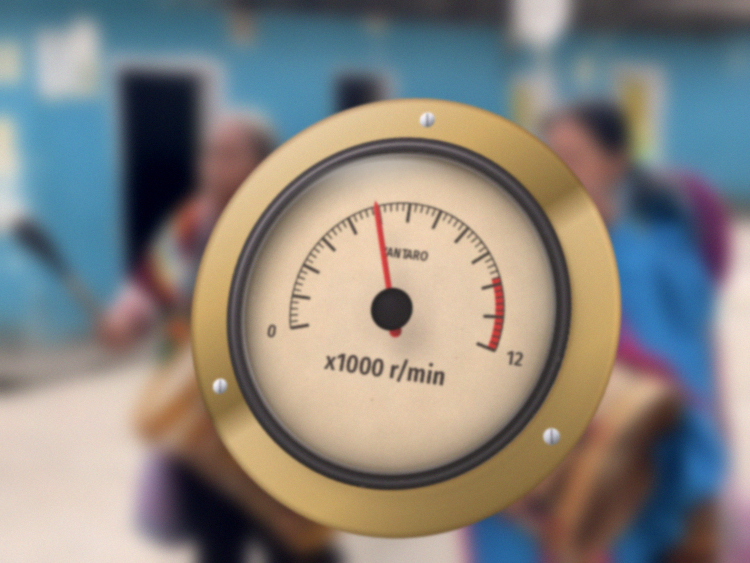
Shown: value=5000 unit=rpm
